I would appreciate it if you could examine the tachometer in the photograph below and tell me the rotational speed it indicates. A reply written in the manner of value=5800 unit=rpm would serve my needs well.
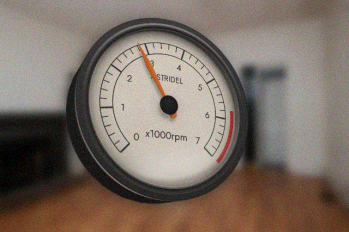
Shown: value=2800 unit=rpm
